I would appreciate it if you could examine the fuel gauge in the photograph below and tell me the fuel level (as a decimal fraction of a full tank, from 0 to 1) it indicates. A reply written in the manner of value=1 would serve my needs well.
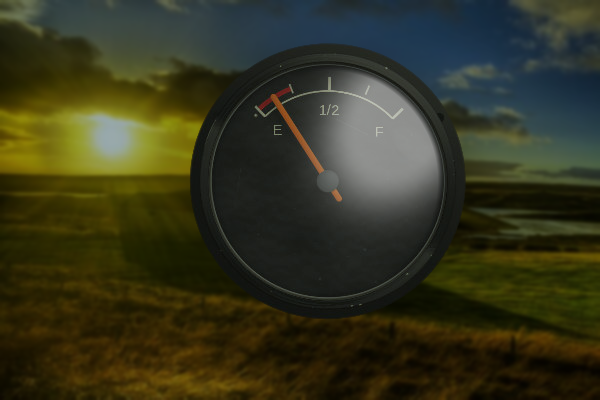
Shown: value=0.125
